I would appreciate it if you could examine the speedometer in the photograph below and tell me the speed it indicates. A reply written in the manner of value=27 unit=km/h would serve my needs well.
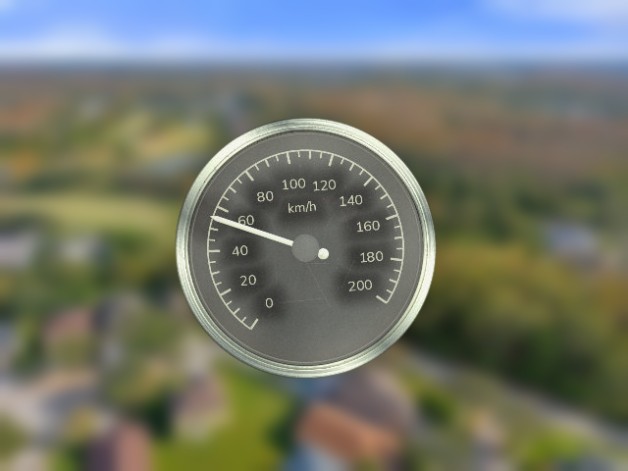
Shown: value=55 unit=km/h
